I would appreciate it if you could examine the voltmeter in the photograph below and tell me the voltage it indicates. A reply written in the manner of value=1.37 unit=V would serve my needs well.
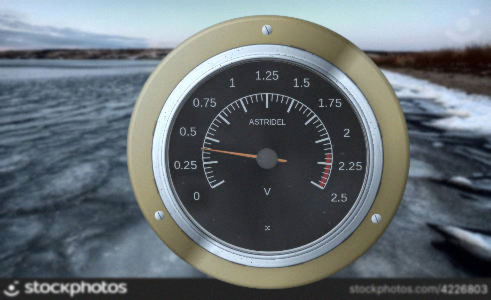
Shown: value=0.4 unit=V
